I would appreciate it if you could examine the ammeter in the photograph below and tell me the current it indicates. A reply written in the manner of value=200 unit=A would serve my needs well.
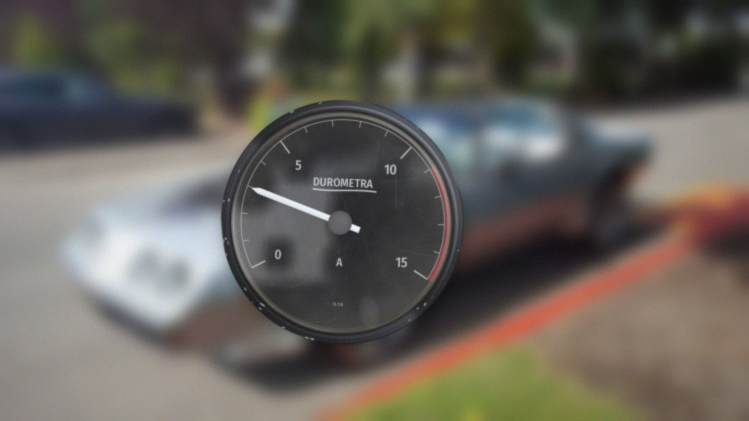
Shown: value=3 unit=A
